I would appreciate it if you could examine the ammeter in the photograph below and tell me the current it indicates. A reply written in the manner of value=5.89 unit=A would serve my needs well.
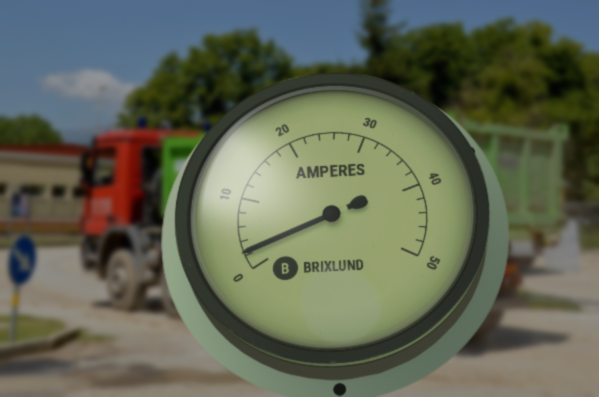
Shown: value=2 unit=A
